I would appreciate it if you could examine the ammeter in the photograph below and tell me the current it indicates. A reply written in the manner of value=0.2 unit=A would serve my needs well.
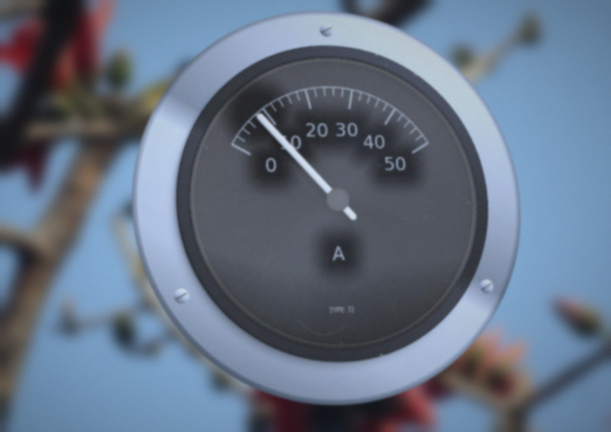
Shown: value=8 unit=A
